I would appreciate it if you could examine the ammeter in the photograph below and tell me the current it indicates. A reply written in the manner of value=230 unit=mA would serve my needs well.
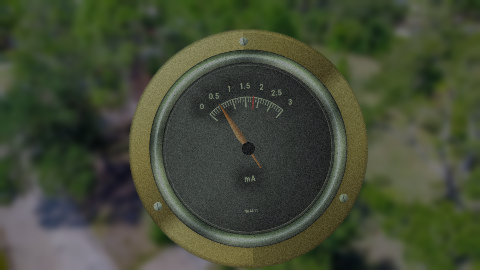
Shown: value=0.5 unit=mA
